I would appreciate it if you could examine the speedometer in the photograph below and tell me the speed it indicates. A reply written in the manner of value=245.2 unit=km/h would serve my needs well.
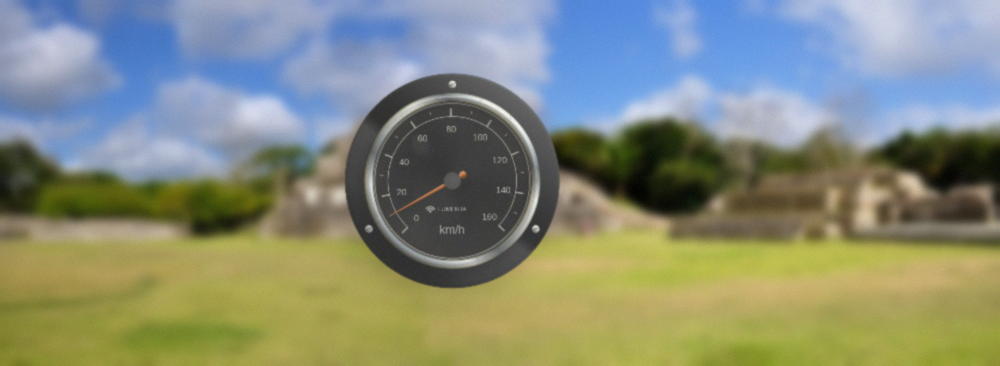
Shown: value=10 unit=km/h
